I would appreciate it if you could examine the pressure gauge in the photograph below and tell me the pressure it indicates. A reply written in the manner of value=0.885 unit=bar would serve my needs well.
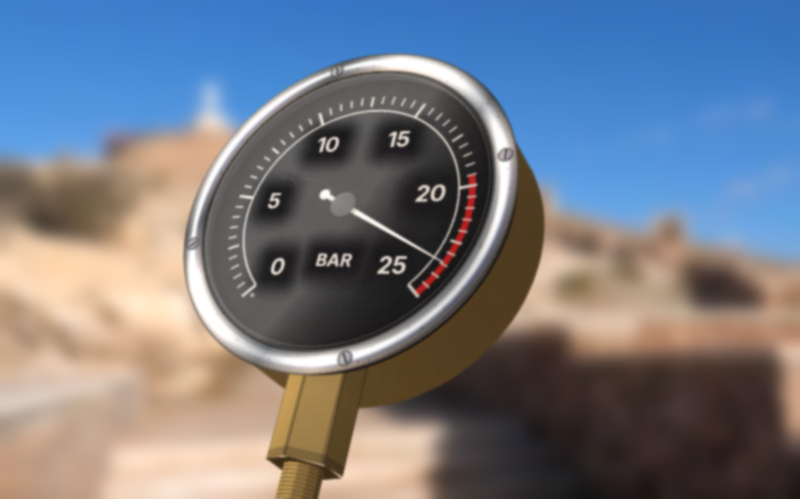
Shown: value=23.5 unit=bar
